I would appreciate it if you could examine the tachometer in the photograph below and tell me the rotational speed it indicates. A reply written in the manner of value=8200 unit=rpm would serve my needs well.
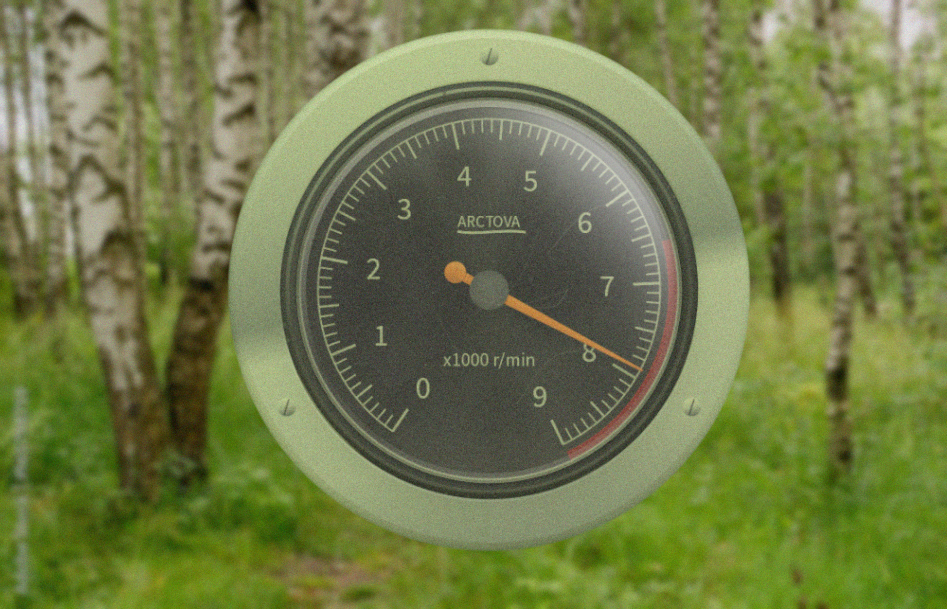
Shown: value=7900 unit=rpm
